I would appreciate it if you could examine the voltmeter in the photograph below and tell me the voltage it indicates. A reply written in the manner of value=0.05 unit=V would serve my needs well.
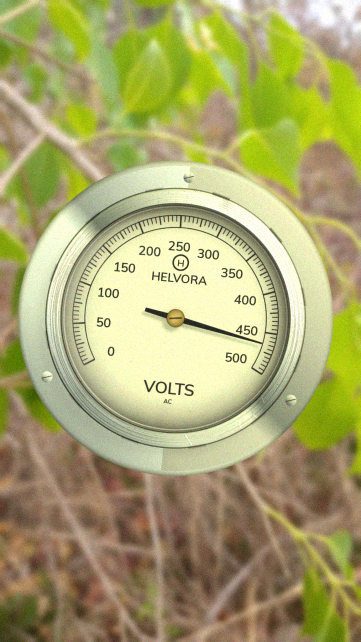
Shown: value=465 unit=V
